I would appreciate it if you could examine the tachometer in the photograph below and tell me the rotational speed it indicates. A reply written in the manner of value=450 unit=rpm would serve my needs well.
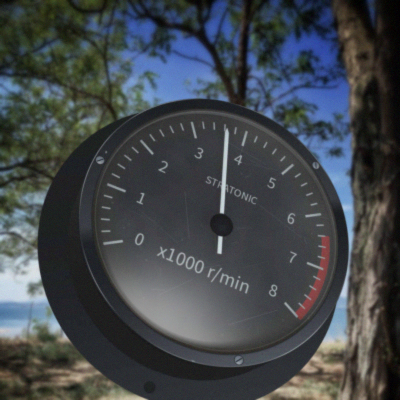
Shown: value=3600 unit=rpm
